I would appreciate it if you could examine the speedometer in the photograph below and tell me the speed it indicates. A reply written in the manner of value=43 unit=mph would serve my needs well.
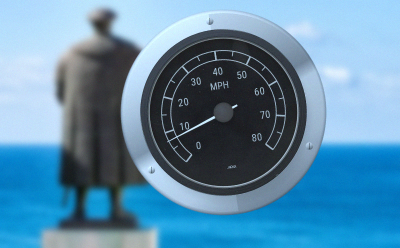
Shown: value=7.5 unit=mph
